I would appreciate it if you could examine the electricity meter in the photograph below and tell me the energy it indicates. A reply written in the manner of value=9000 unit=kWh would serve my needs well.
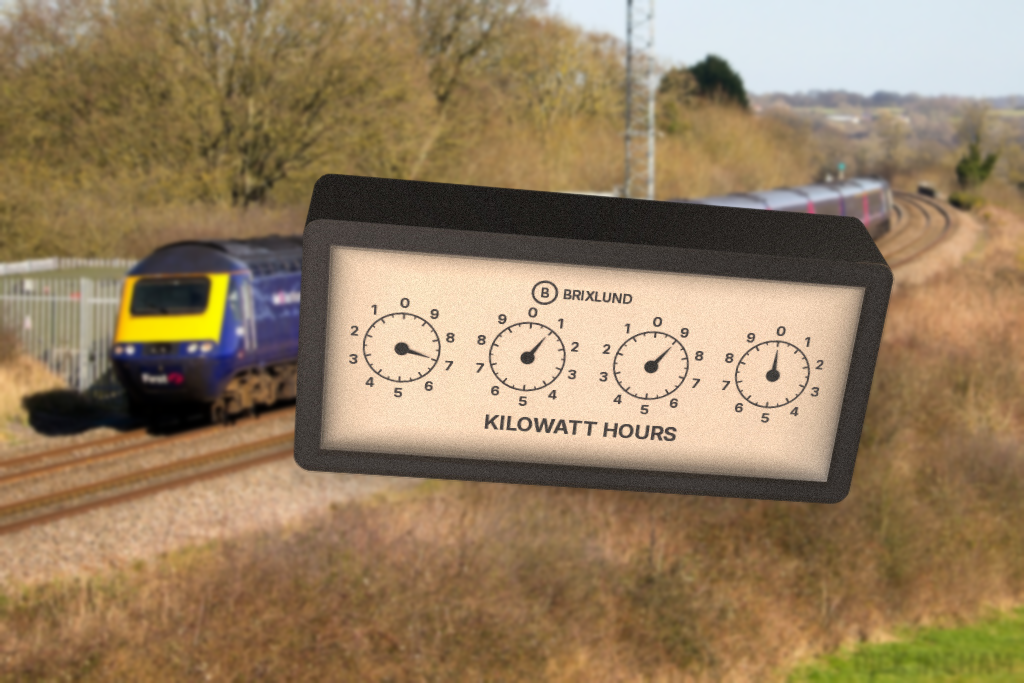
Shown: value=7090 unit=kWh
